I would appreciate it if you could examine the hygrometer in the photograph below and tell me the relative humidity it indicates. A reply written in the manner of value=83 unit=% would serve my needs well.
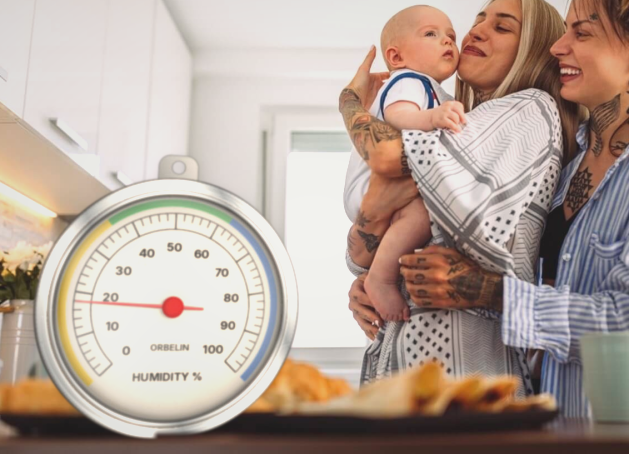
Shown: value=18 unit=%
